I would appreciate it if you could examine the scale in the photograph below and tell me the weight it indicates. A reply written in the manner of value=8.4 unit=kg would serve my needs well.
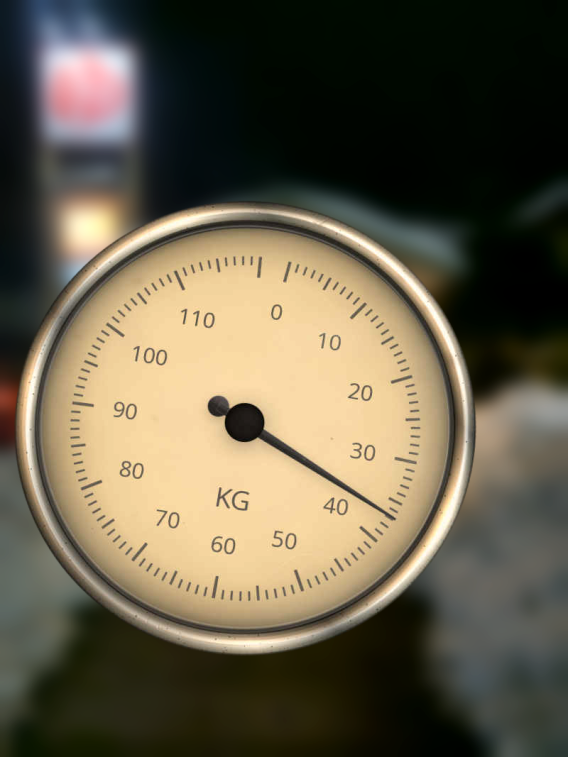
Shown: value=37 unit=kg
